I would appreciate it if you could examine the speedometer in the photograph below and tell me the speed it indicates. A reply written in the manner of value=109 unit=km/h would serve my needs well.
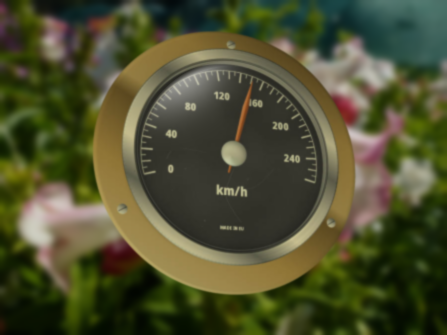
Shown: value=150 unit=km/h
